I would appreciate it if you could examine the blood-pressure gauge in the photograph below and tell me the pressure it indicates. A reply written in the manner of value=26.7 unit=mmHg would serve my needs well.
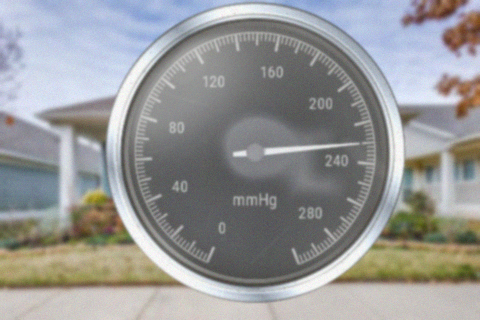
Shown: value=230 unit=mmHg
